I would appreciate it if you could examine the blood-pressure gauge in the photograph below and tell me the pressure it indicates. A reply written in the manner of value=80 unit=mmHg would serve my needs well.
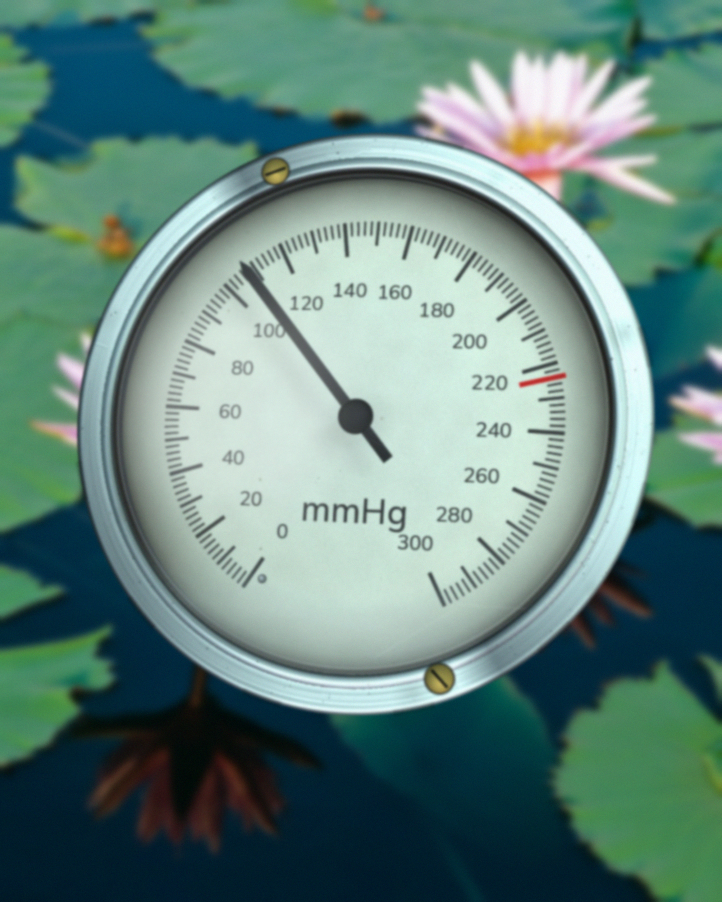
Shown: value=108 unit=mmHg
